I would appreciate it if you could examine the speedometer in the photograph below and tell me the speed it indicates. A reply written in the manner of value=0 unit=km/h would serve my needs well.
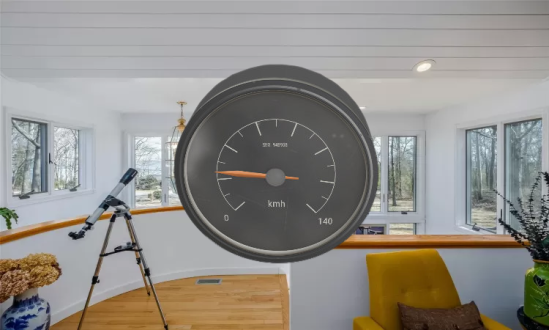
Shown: value=25 unit=km/h
